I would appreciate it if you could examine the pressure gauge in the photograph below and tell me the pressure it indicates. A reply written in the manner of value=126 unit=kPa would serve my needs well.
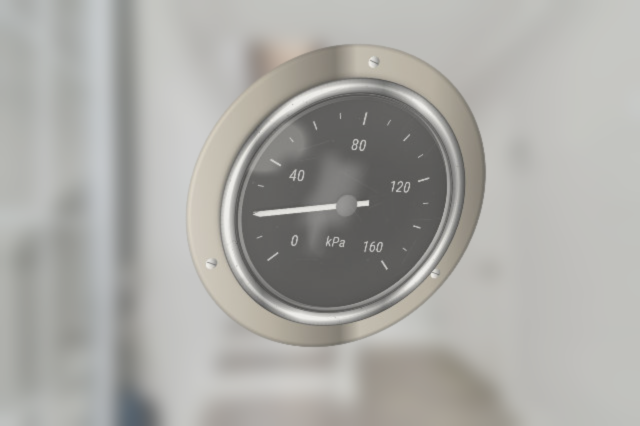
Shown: value=20 unit=kPa
